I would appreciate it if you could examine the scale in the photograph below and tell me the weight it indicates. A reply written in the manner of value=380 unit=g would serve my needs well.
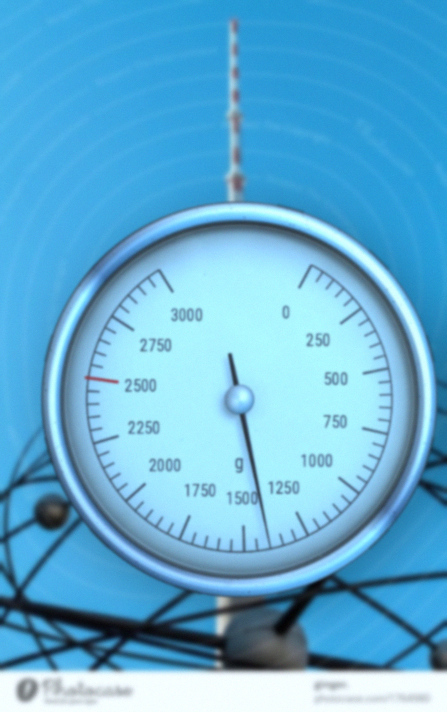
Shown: value=1400 unit=g
